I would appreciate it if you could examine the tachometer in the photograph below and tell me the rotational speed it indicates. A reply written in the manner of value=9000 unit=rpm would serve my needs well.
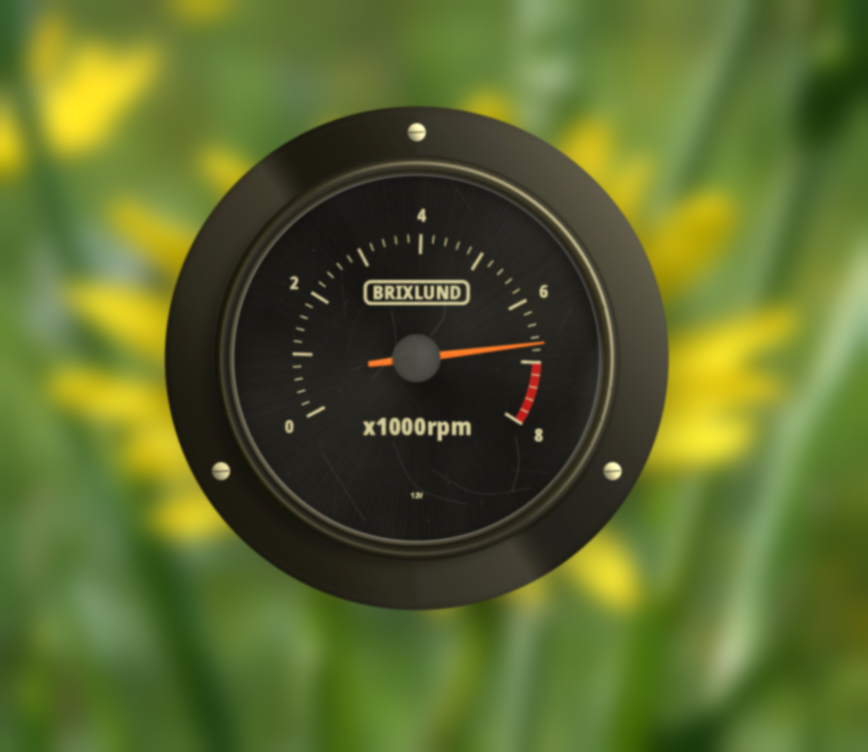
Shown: value=6700 unit=rpm
